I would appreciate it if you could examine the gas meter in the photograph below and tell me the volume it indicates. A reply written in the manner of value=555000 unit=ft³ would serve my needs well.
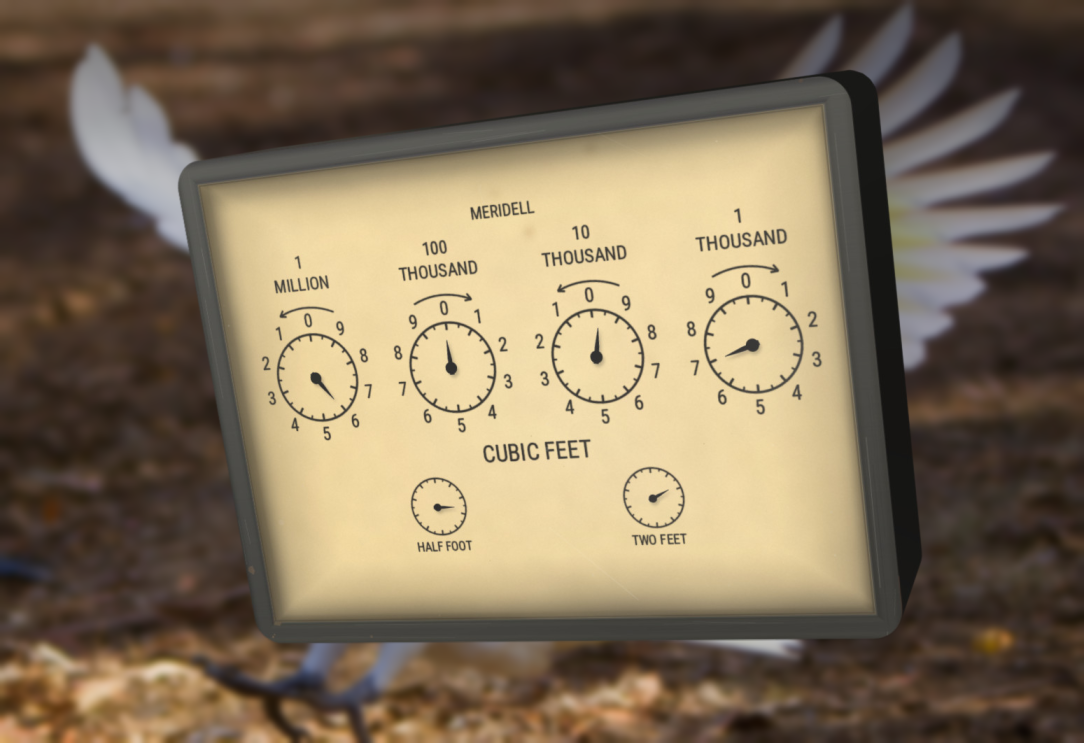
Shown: value=599700 unit=ft³
